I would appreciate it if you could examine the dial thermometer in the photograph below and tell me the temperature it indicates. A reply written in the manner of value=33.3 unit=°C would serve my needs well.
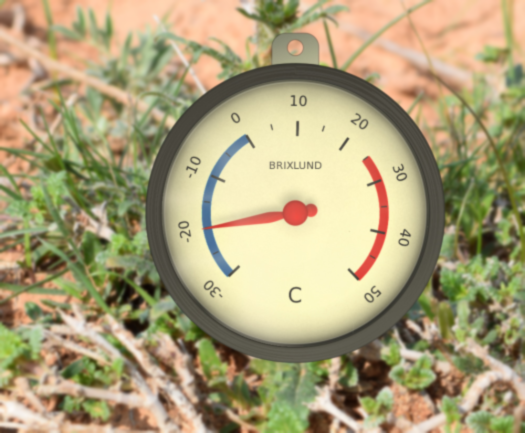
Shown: value=-20 unit=°C
